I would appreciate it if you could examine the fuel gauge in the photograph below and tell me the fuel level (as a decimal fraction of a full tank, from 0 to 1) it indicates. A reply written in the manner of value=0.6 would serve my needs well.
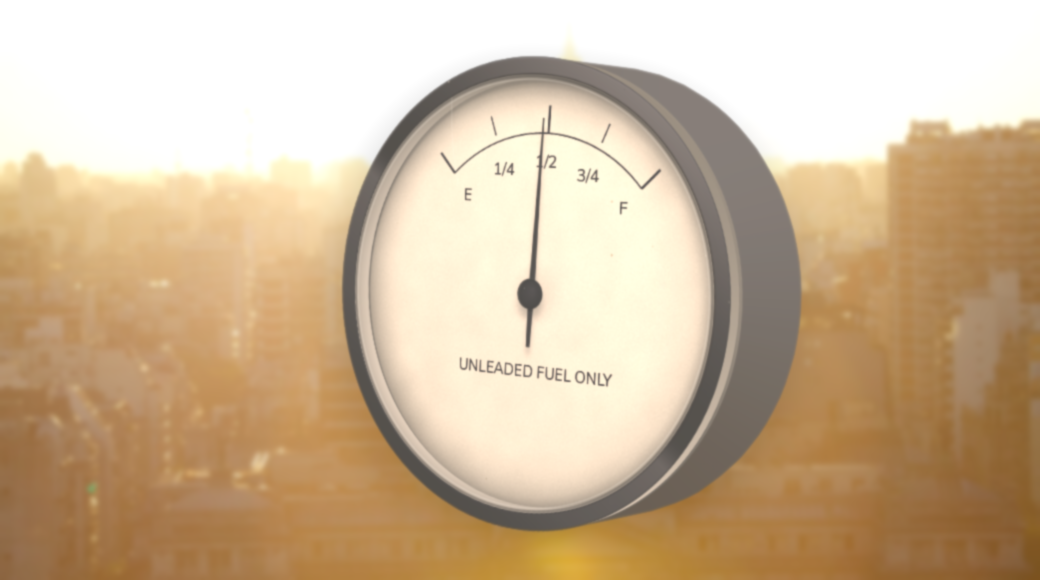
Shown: value=0.5
